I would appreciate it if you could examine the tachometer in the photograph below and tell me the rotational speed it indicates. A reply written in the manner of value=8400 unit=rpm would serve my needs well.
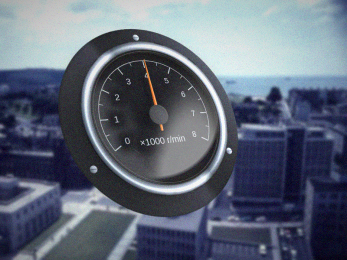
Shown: value=4000 unit=rpm
